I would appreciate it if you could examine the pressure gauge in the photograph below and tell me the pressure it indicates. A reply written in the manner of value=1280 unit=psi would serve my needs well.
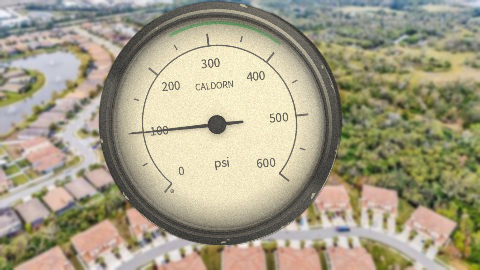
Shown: value=100 unit=psi
